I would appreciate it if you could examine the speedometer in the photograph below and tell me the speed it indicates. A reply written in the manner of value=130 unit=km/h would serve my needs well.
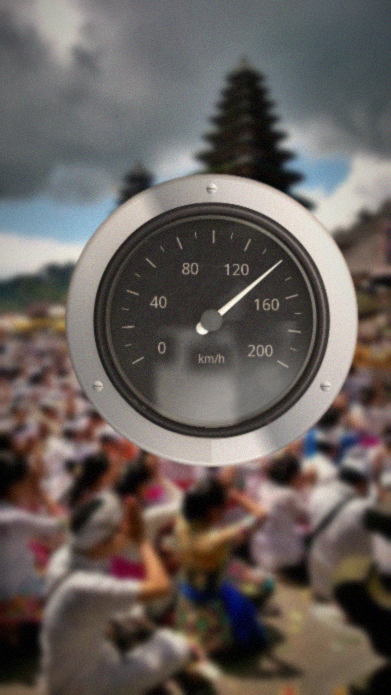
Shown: value=140 unit=km/h
